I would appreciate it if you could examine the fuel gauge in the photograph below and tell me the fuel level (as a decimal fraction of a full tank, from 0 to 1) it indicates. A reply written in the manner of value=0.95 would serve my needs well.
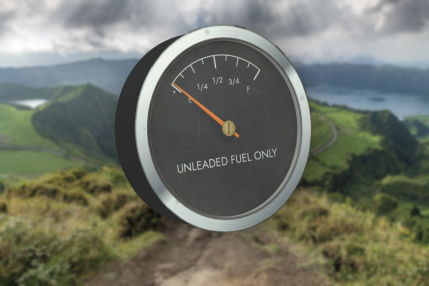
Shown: value=0
